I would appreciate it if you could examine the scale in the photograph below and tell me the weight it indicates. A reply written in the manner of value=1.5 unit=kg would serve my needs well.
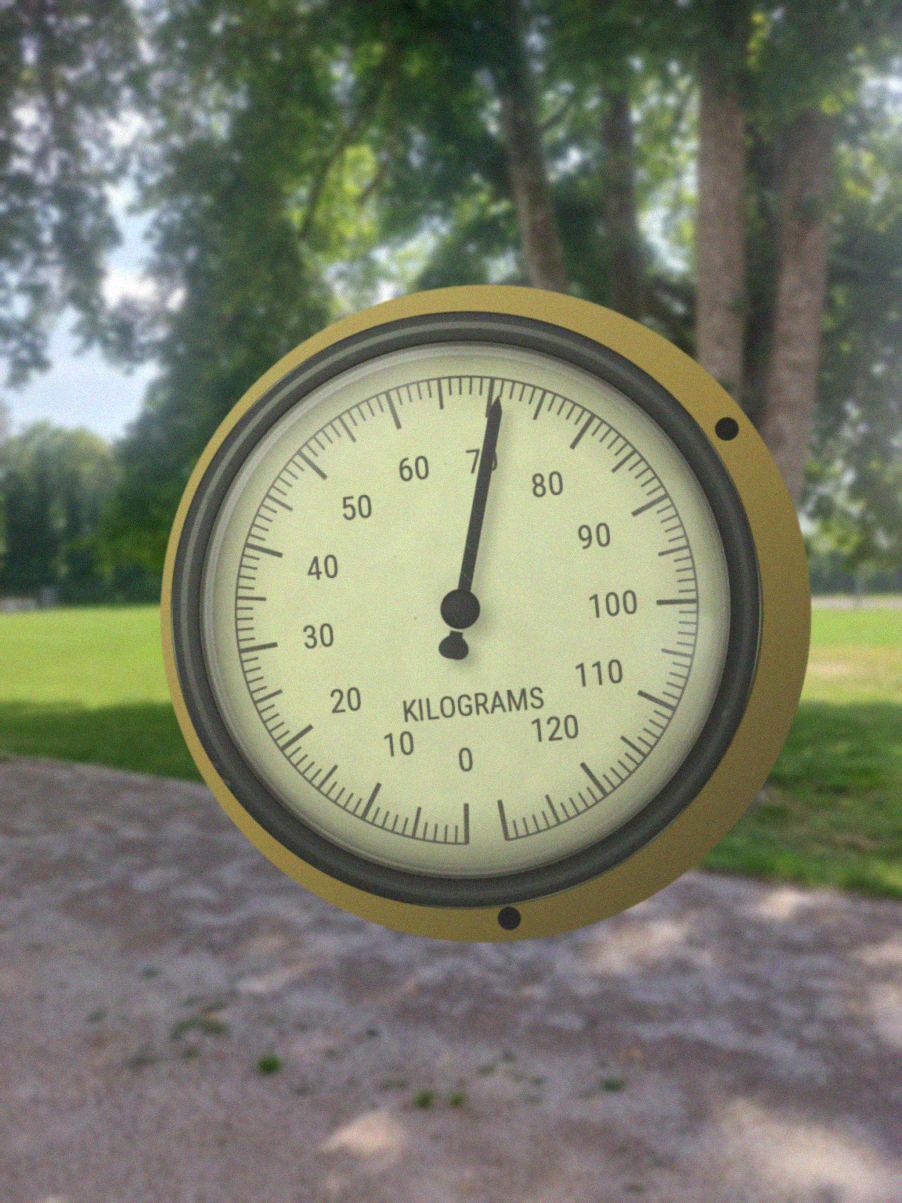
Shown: value=71 unit=kg
